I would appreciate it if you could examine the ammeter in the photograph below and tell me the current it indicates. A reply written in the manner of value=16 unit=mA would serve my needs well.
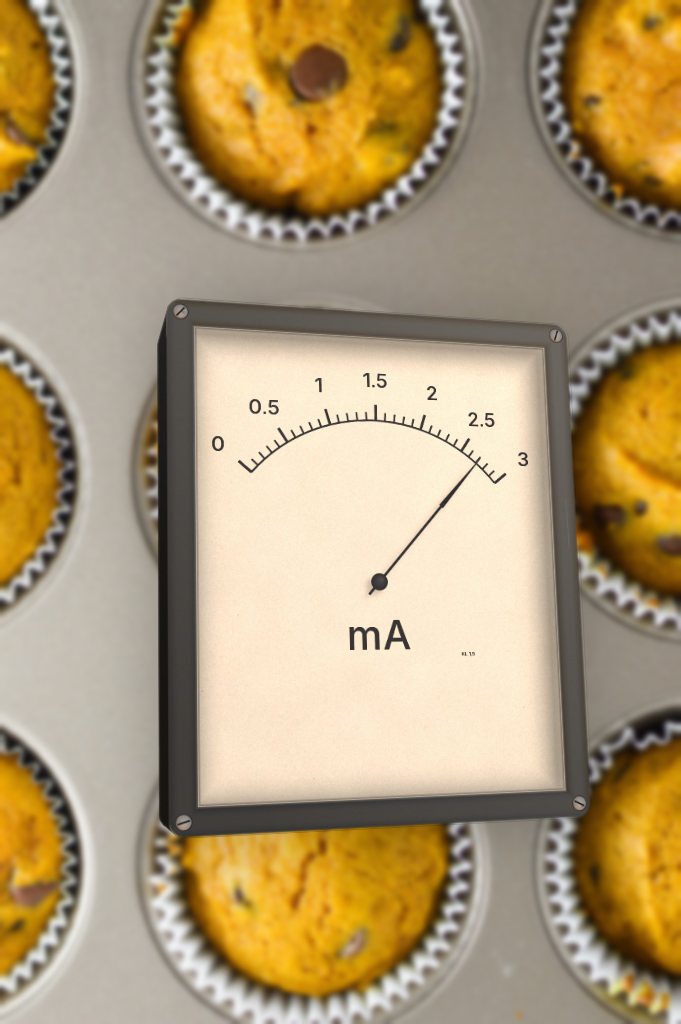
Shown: value=2.7 unit=mA
